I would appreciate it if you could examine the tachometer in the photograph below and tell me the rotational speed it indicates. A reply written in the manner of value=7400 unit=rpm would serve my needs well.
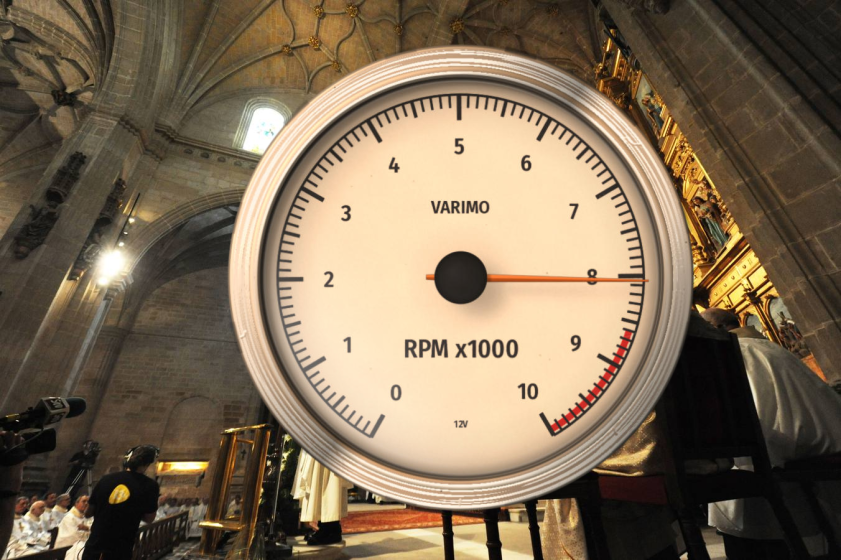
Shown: value=8050 unit=rpm
